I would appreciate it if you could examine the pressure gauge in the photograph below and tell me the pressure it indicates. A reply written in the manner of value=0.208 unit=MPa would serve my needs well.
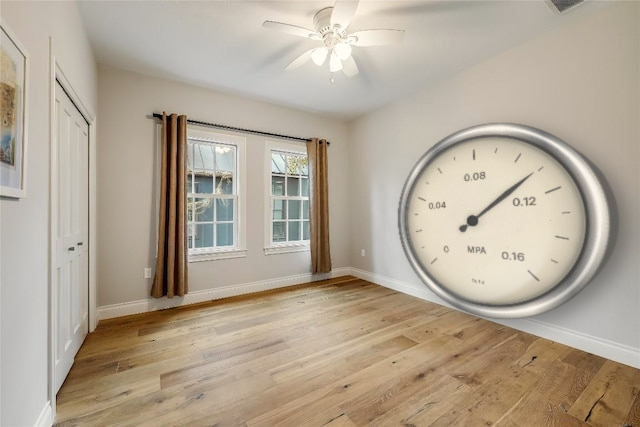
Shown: value=0.11 unit=MPa
